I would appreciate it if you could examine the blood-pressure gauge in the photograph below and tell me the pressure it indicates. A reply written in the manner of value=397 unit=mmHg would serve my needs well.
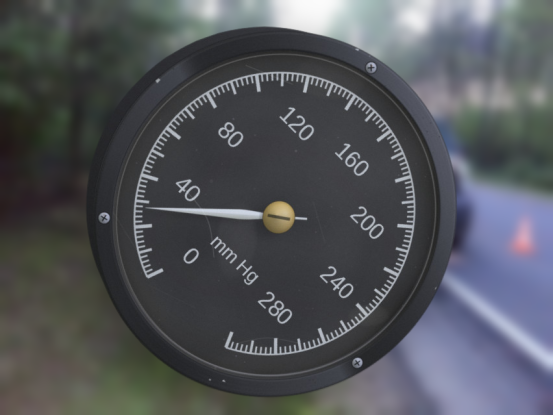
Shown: value=28 unit=mmHg
